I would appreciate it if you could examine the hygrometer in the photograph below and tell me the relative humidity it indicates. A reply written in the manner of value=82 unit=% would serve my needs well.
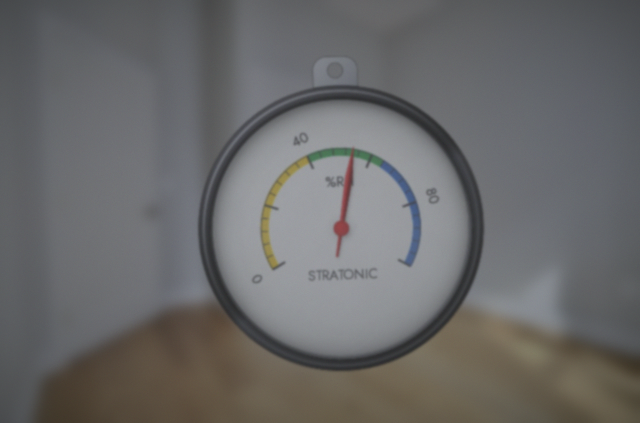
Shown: value=54 unit=%
